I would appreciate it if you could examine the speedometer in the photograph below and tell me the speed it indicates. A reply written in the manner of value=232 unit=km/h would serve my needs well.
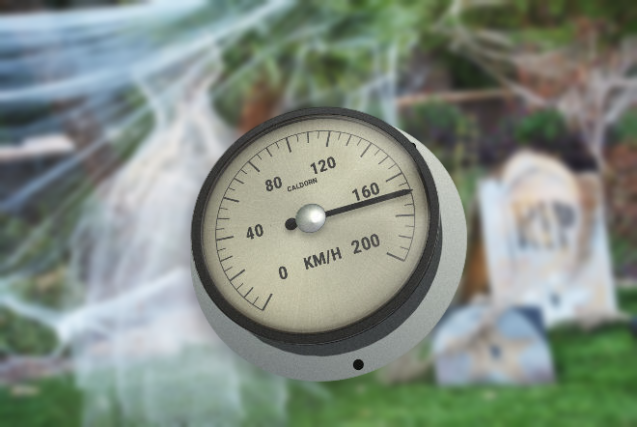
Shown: value=170 unit=km/h
